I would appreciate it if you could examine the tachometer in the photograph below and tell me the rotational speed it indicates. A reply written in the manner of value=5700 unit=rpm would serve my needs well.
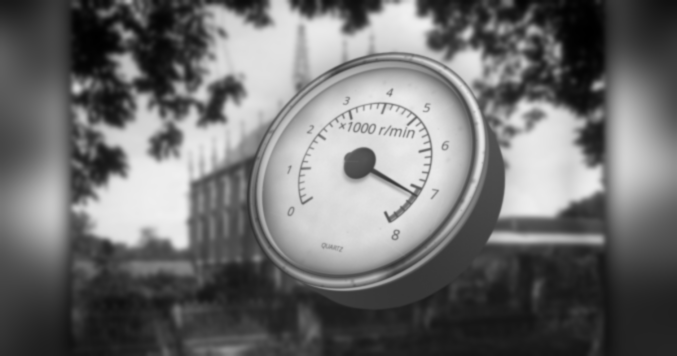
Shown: value=7200 unit=rpm
